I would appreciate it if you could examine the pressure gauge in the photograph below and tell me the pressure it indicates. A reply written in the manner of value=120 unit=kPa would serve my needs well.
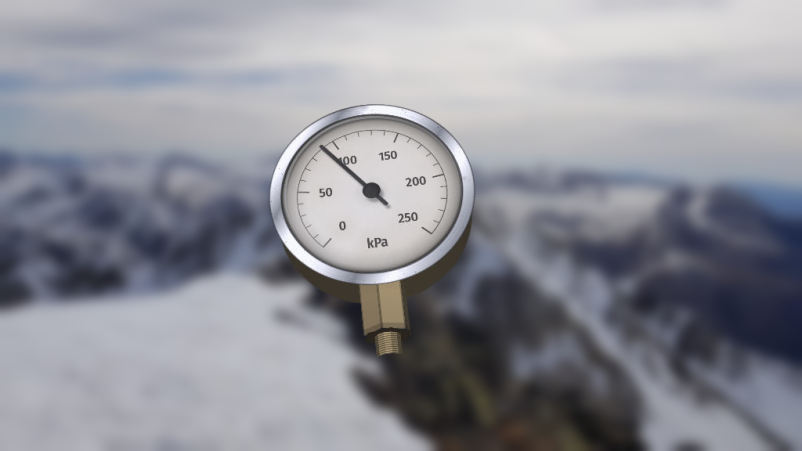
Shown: value=90 unit=kPa
